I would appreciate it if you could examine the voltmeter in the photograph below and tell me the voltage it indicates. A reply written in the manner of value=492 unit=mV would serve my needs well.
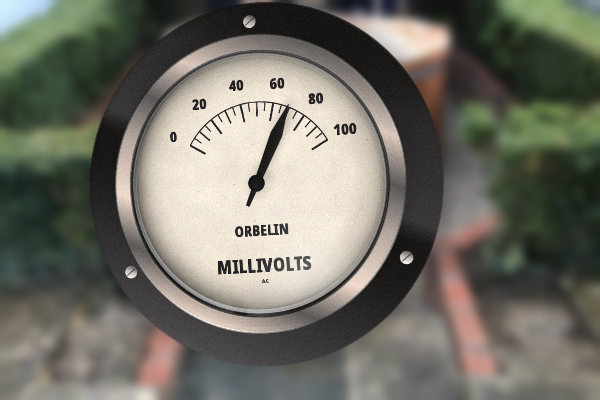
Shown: value=70 unit=mV
